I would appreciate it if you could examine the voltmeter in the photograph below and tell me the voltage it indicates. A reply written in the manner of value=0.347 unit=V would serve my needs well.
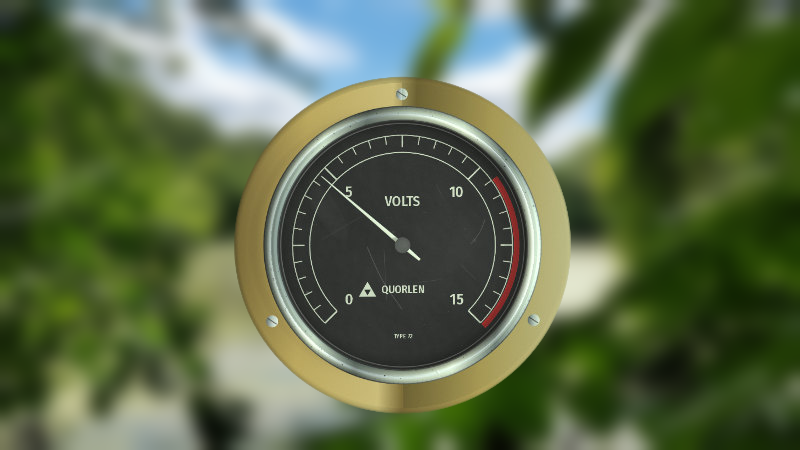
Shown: value=4.75 unit=V
